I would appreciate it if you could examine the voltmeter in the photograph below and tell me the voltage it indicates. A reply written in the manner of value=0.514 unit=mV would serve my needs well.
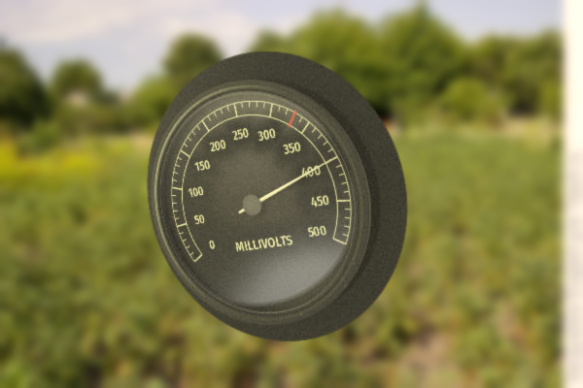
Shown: value=400 unit=mV
